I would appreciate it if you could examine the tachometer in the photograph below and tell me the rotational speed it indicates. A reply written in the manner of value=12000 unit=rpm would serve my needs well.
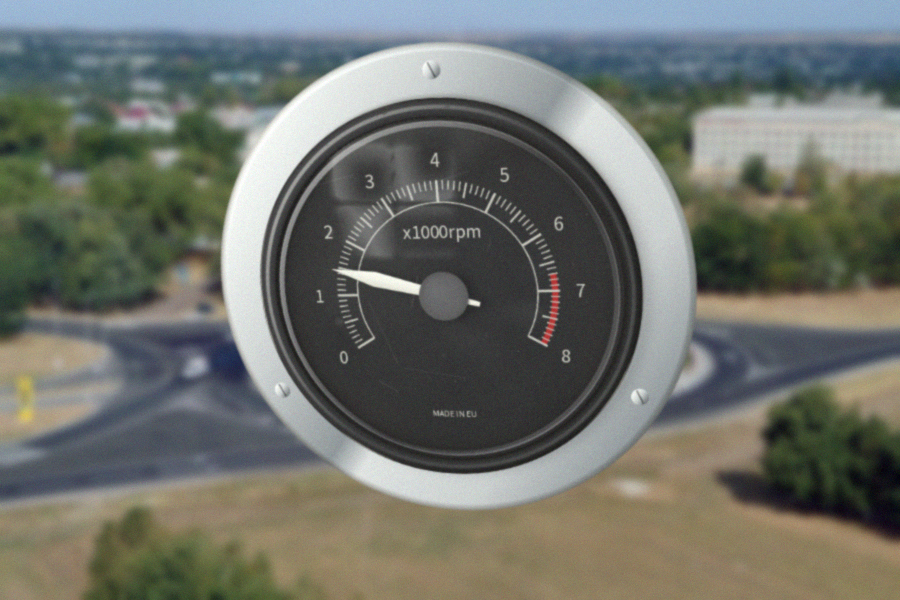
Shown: value=1500 unit=rpm
